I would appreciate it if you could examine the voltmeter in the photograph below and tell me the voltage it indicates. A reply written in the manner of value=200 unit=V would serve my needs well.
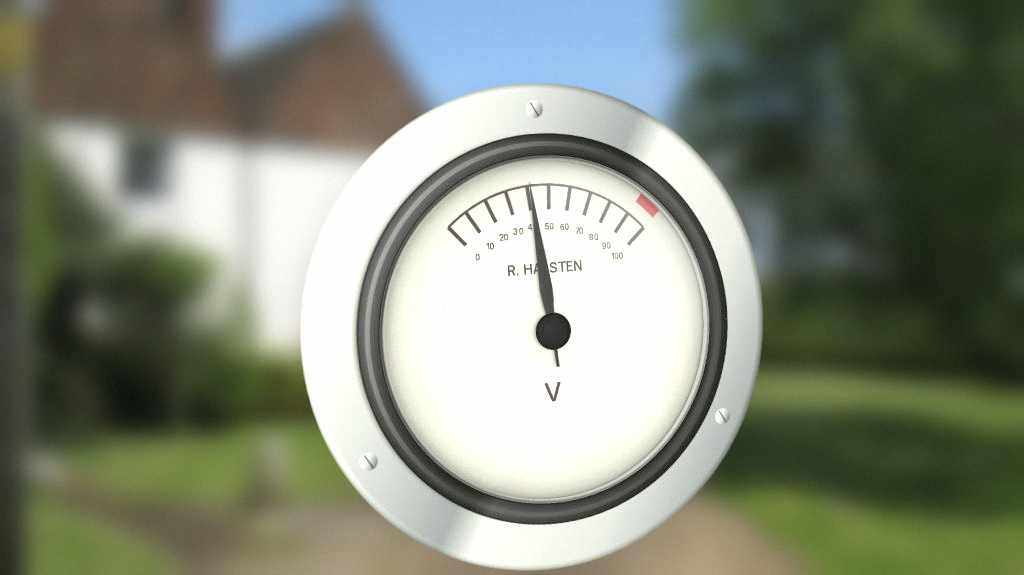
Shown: value=40 unit=V
